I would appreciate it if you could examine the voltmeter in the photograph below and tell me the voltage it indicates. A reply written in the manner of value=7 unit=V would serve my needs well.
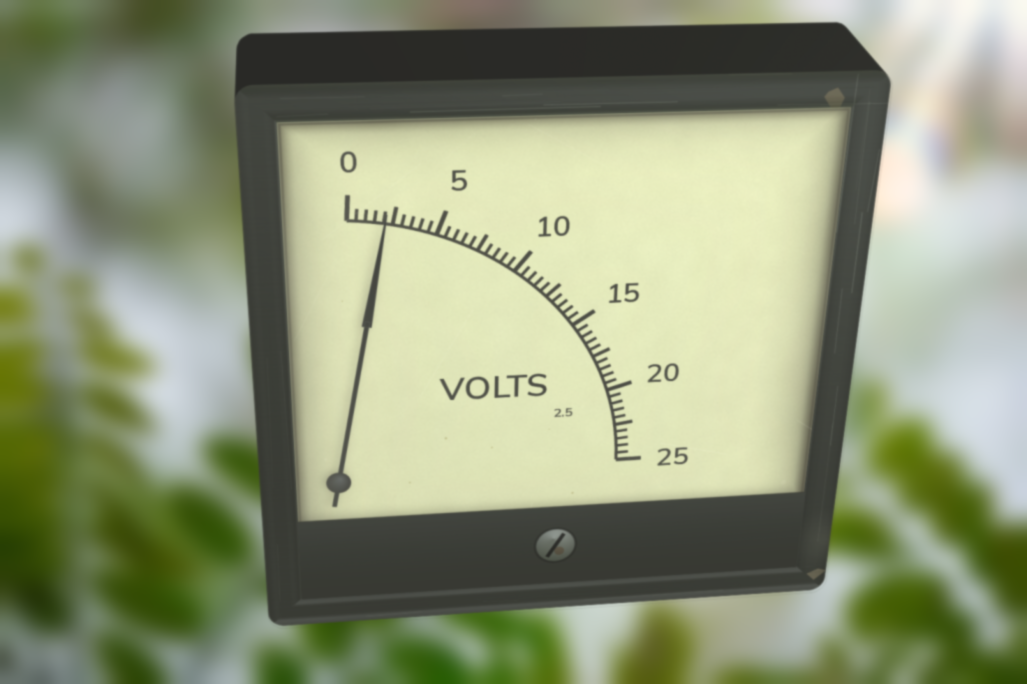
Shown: value=2 unit=V
